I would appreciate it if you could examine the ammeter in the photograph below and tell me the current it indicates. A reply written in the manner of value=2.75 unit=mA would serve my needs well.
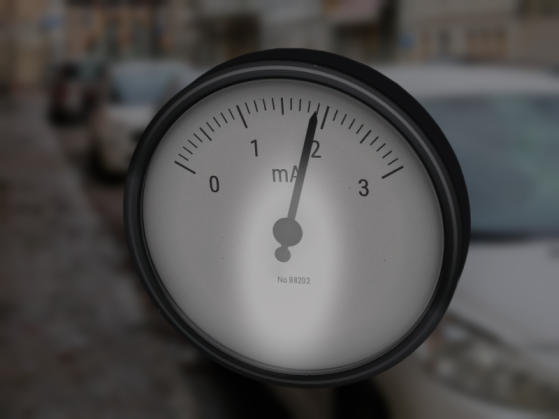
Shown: value=1.9 unit=mA
